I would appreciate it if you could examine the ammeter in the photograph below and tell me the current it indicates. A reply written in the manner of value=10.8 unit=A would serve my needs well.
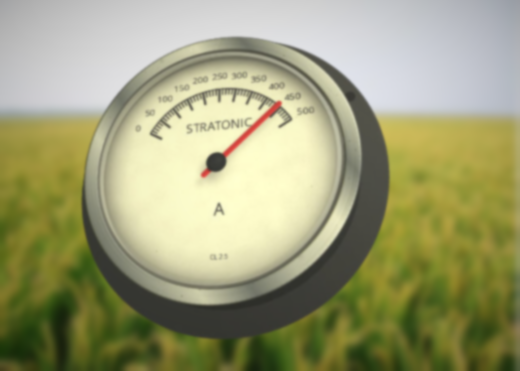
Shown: value=450 unit=A
